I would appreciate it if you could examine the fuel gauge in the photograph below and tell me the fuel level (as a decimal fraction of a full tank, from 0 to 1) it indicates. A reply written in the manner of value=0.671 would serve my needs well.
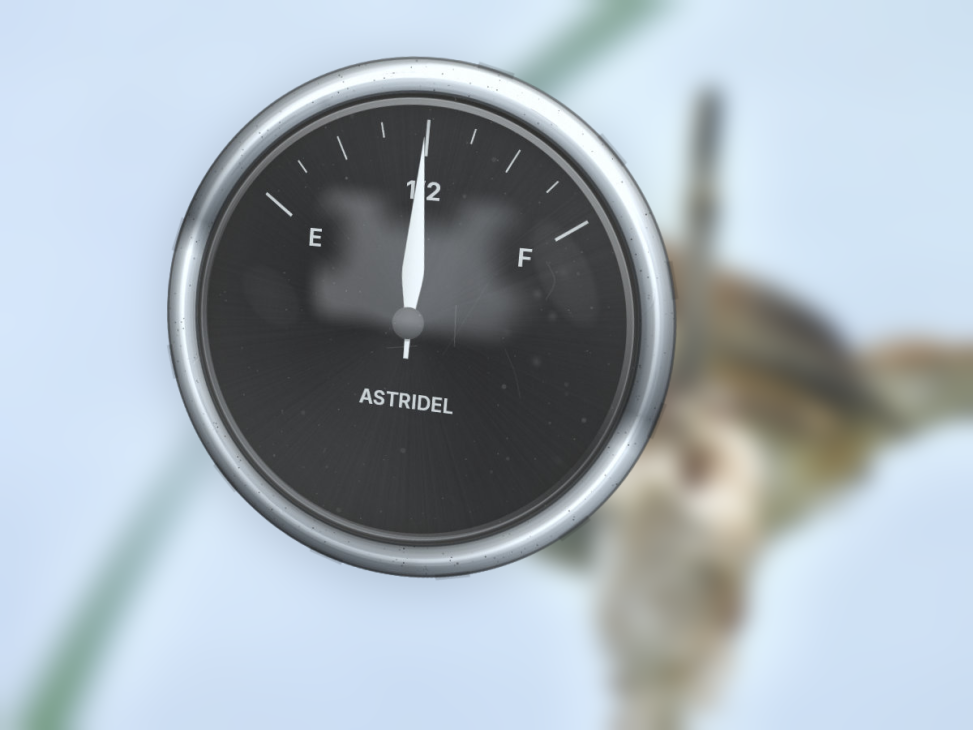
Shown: value=0.5
